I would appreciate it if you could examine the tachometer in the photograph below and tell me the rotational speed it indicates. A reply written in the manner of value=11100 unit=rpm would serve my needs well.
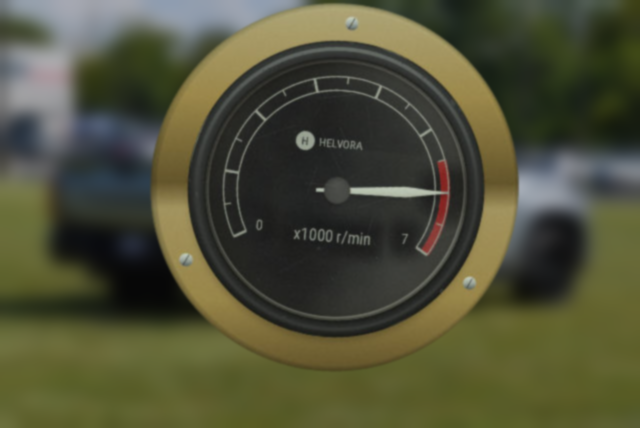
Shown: value=6000 unit=rpm
